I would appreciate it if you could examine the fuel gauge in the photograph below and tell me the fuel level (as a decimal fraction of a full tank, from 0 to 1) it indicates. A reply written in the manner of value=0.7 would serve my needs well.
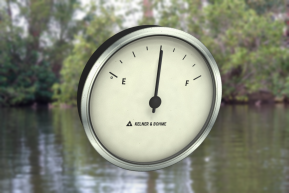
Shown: value=0.5
